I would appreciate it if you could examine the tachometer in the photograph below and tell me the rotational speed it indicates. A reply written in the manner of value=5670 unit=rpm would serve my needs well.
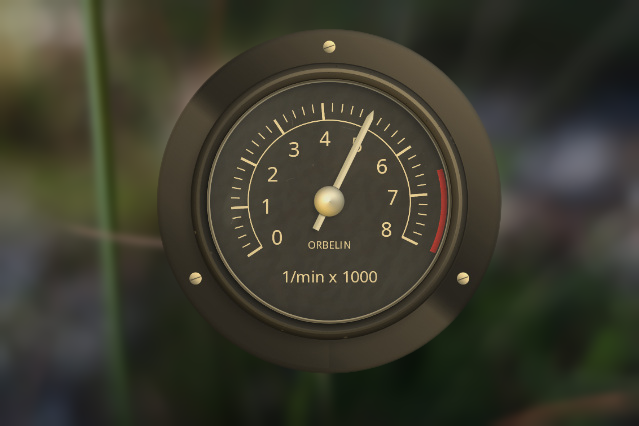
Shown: value=5000 unit=rpm
